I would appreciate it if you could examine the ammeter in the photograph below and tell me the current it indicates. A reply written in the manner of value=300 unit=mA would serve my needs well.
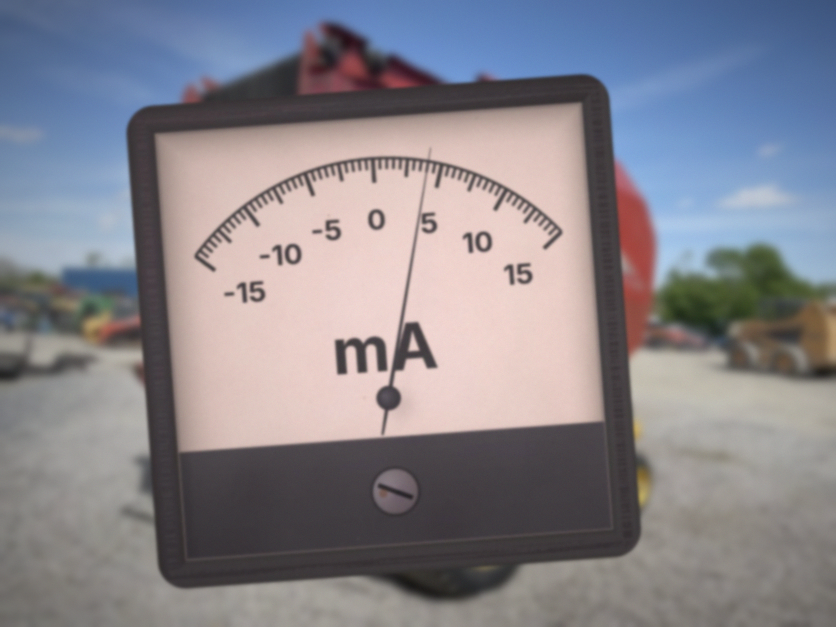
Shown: value=4 unit=mA
